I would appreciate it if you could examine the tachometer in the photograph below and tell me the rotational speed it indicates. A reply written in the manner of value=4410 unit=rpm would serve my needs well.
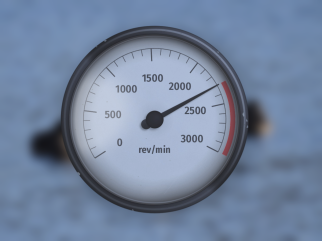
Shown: value=2300 unit=rpm
